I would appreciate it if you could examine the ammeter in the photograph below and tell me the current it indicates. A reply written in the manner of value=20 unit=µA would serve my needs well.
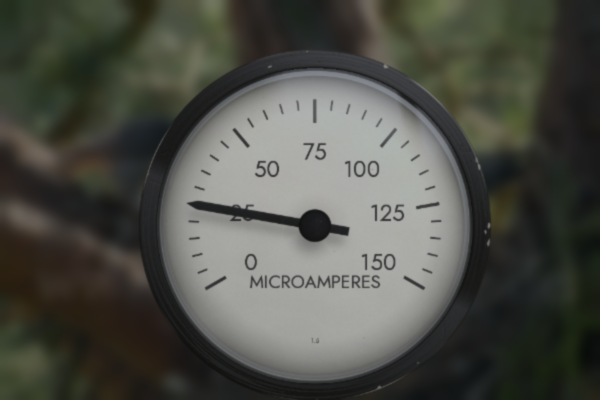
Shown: value=25 unit=µA
